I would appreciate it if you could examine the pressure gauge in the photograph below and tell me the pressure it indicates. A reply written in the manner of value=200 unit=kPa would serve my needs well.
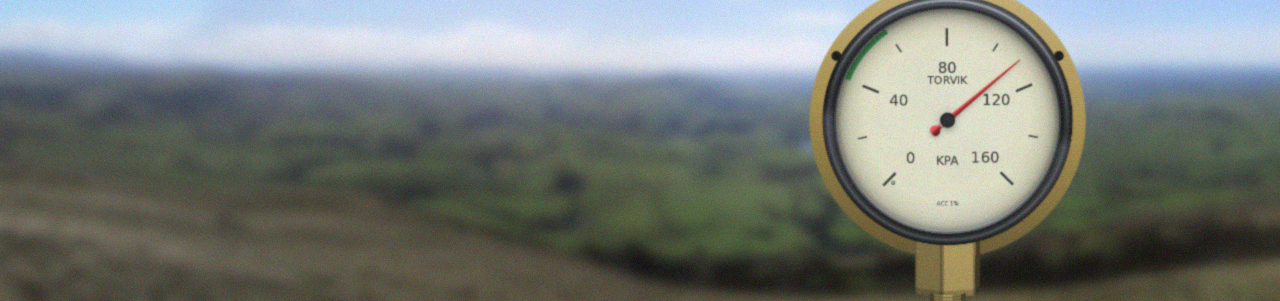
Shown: value=110 unit=kPa
